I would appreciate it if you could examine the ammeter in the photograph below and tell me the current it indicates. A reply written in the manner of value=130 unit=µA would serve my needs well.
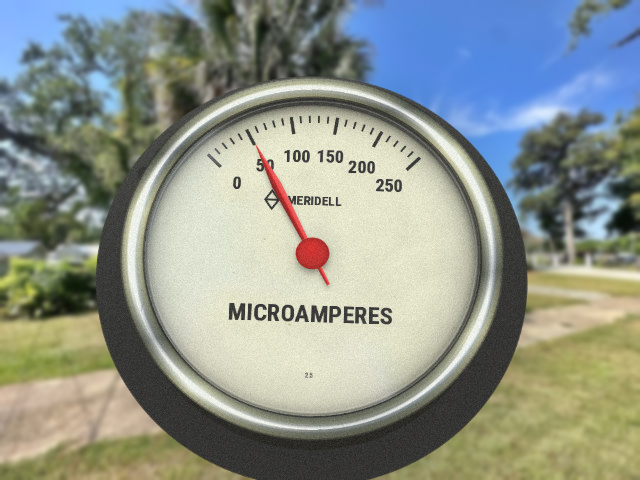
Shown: value=50 unit=µA
